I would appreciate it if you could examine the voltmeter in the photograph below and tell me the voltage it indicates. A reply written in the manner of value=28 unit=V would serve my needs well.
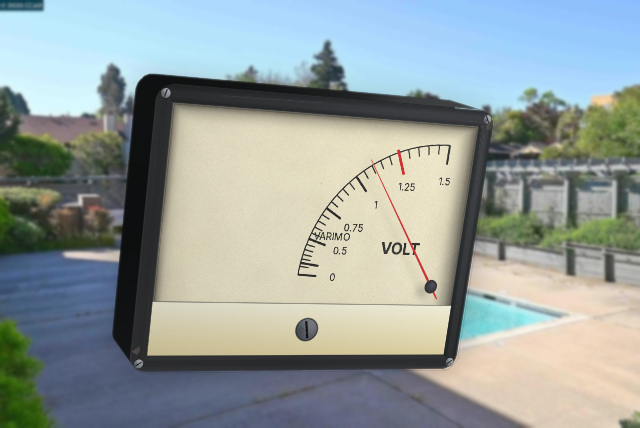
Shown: value=1.1 unit=V
